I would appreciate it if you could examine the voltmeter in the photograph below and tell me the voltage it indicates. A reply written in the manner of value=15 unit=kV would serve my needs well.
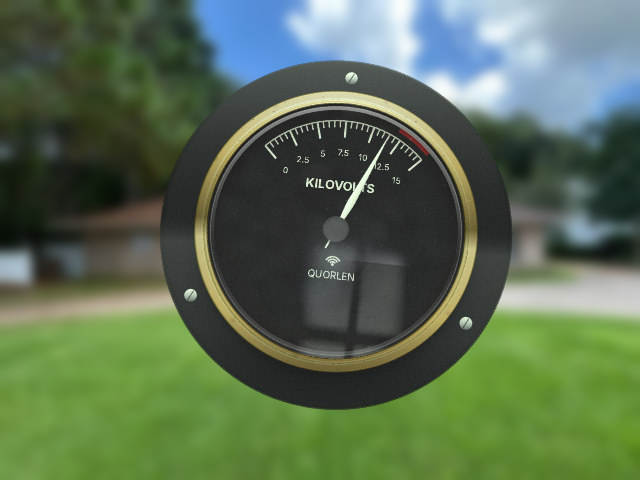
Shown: value=11.5 unit=kV
